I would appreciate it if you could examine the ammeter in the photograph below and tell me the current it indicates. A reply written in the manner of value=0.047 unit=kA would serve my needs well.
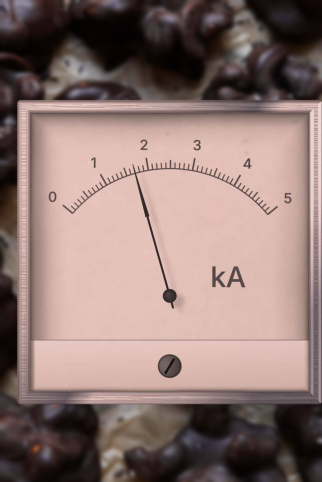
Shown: value=1.7 unit=kA
